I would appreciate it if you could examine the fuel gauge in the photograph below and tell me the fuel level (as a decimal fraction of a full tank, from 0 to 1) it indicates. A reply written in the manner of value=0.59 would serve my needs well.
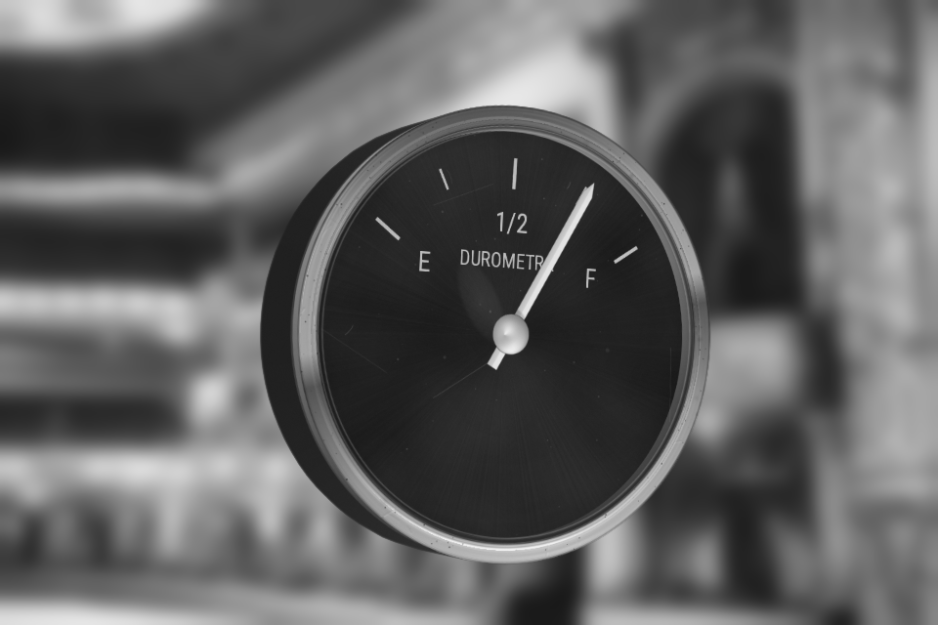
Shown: value=0.75
